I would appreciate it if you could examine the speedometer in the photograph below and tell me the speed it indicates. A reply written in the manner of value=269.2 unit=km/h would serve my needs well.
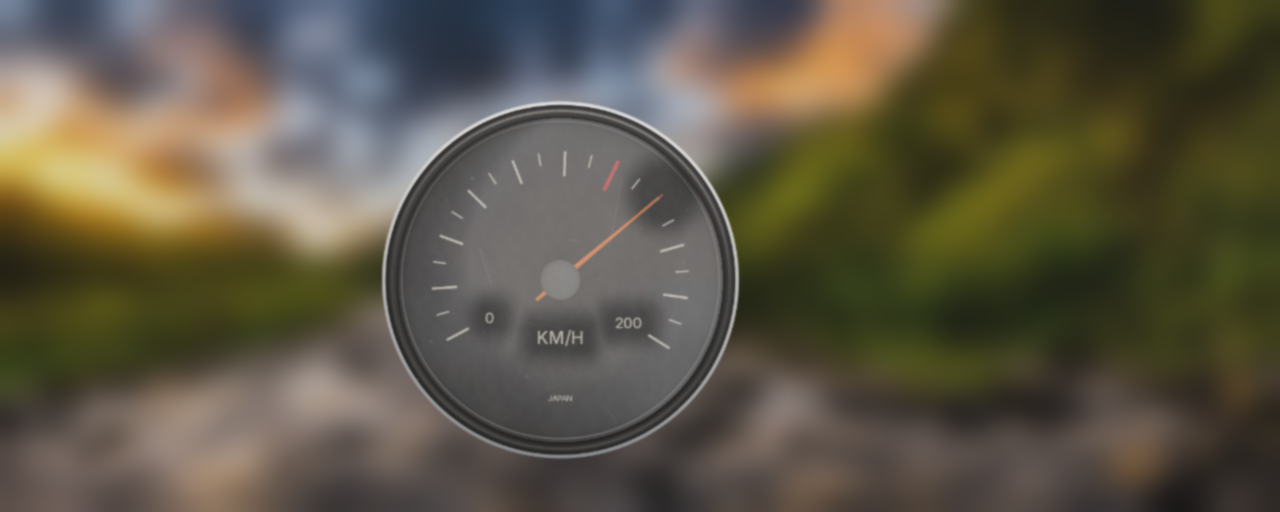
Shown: value=140 unit=km/h
